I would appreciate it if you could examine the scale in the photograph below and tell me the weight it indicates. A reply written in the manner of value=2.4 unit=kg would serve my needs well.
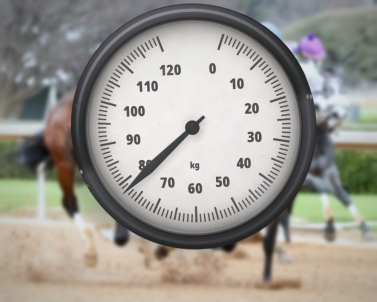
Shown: value=78 unit=kg
